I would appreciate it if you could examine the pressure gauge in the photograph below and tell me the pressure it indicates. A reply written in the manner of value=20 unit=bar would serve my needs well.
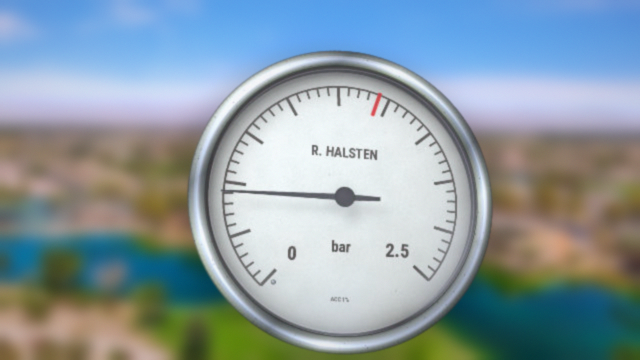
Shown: value=0.45 unit=bar
